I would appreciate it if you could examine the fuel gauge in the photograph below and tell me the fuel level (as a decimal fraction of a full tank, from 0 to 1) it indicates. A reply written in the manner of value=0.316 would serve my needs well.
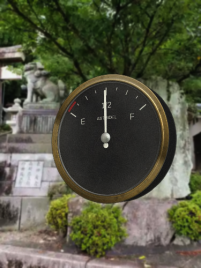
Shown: value=0.5
